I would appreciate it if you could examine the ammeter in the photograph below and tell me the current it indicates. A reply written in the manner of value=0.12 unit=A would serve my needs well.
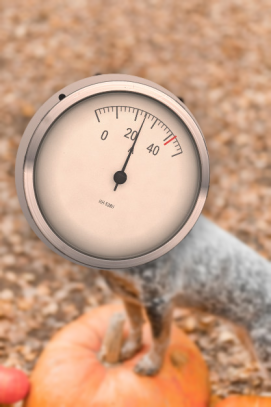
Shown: value=24 unit=A
